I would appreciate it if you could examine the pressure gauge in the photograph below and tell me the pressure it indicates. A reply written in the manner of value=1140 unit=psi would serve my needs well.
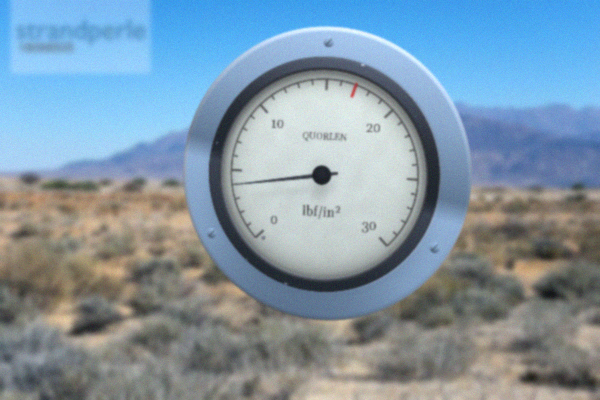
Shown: value=4 unit=psi
